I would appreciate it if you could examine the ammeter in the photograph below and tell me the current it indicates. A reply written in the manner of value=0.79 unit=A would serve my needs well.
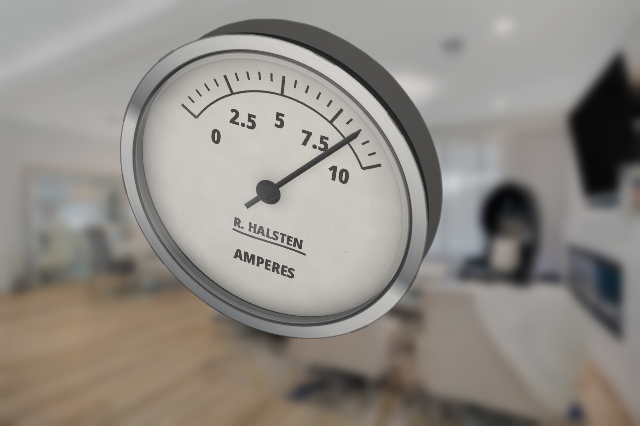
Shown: value=8.5 unit=A
